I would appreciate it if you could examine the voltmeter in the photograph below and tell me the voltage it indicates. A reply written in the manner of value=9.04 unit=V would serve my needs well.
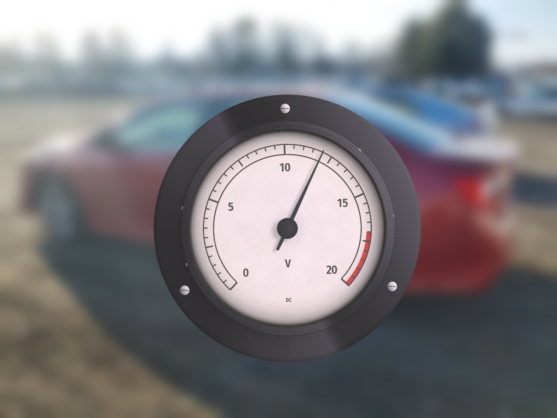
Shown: value=12 unit=V
